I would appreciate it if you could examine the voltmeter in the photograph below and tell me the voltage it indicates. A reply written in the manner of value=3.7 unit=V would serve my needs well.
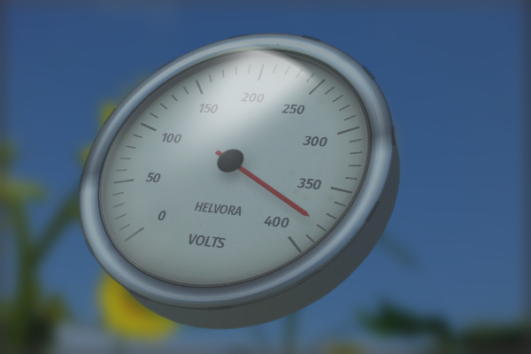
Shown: value=380 unit=V
